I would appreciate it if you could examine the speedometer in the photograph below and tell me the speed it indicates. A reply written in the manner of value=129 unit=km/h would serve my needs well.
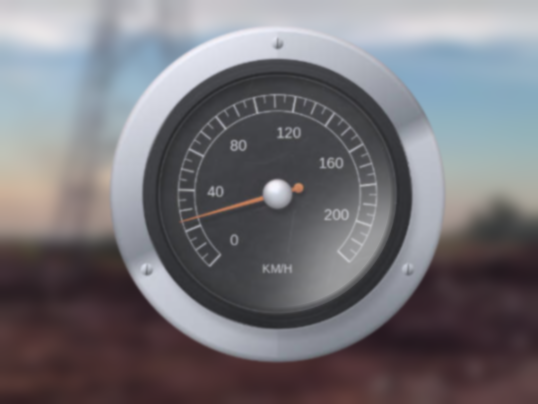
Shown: value=25 unit=km/h
